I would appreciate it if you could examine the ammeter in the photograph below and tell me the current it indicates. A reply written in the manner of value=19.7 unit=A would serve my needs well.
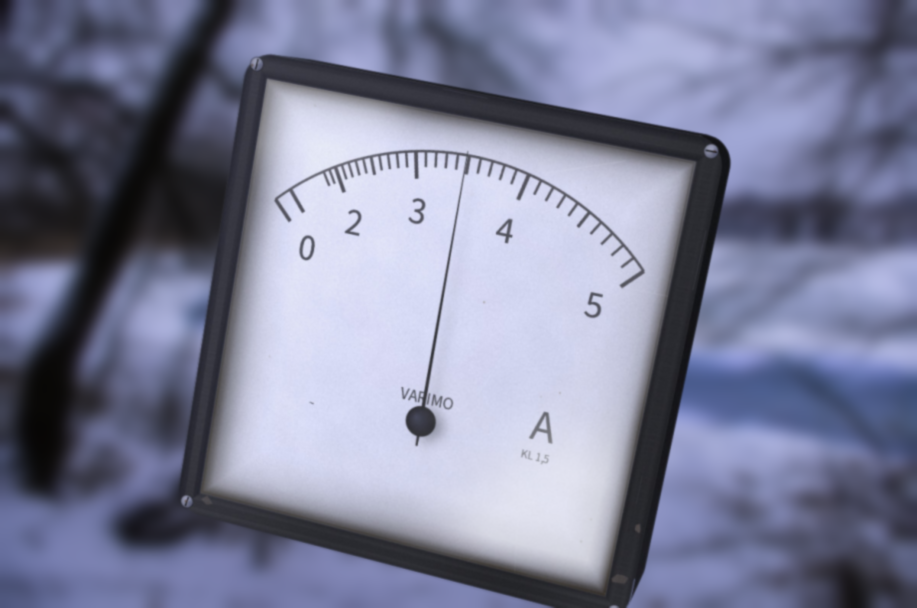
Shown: value=3.5 unit=A
